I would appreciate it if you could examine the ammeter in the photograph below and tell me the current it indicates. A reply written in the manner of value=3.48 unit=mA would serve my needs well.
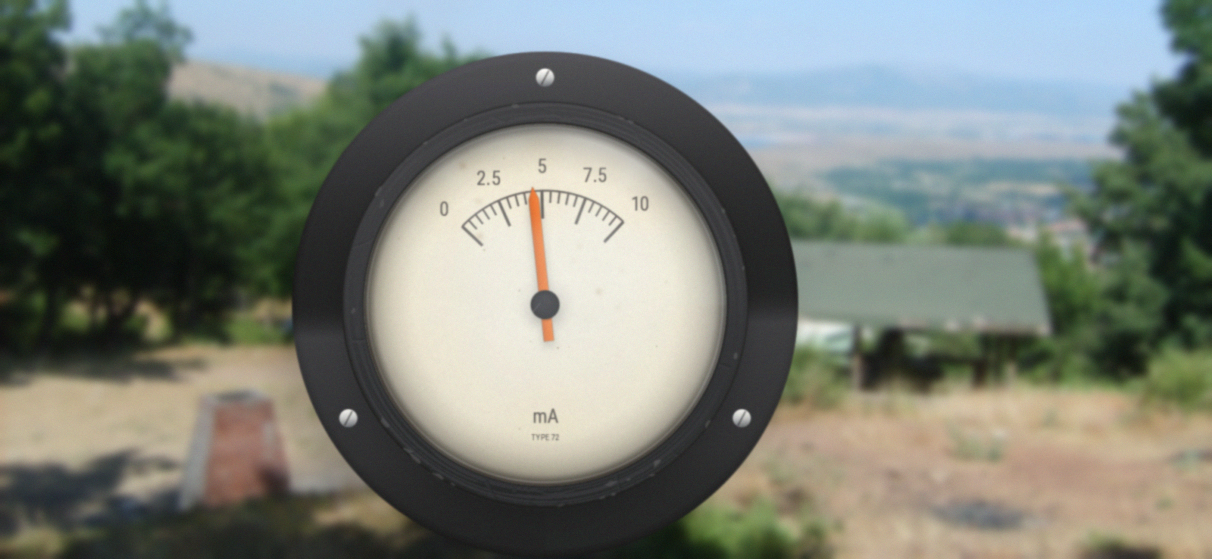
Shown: value=4.5 unit=mA
